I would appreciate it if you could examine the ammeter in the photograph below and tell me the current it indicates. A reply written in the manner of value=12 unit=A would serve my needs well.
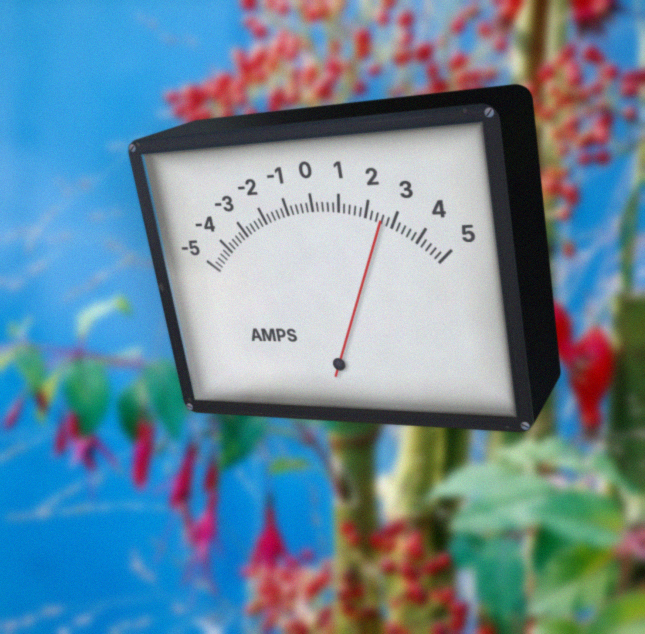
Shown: value=2.6 unit=A
